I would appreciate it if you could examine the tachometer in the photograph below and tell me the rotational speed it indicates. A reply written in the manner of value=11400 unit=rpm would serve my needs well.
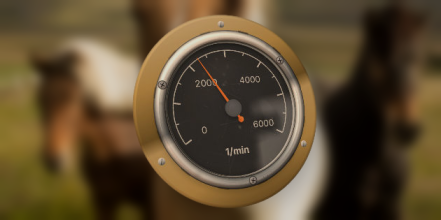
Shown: value=2250 unit=rpm
